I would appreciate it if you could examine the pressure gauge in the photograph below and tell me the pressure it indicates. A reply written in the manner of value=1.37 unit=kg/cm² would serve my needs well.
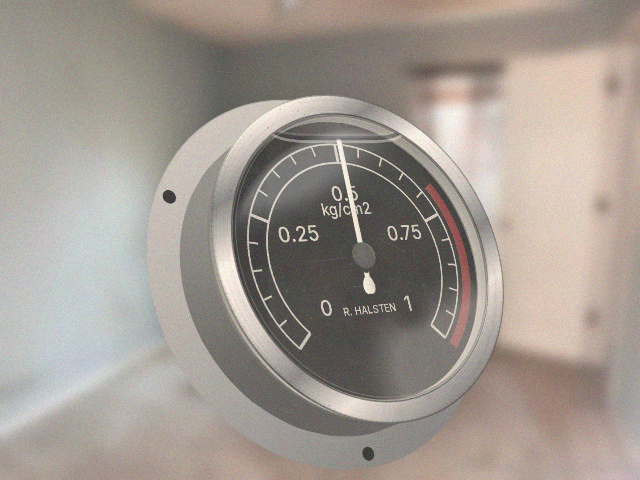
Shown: value=0.5 unit=kg/cm²
